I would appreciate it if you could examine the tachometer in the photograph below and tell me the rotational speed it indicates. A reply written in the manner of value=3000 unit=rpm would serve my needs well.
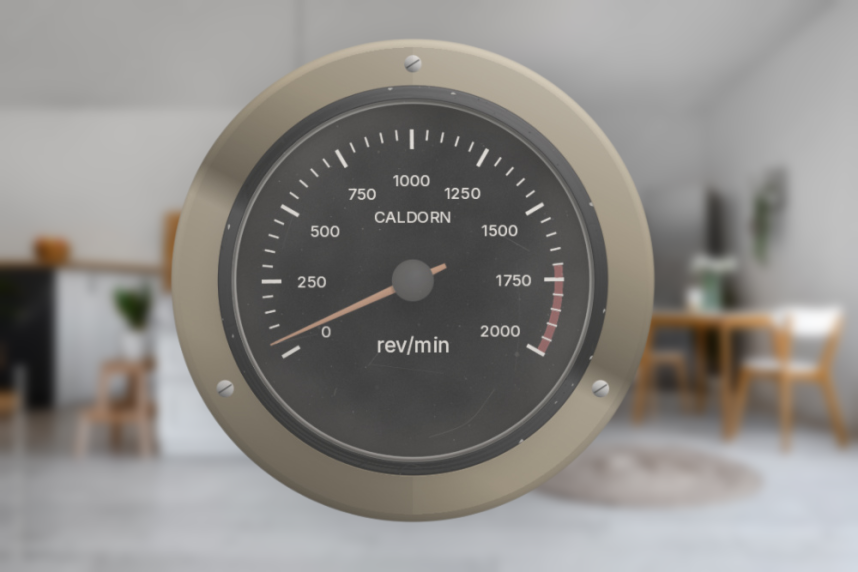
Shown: value=50 unit=rpm
